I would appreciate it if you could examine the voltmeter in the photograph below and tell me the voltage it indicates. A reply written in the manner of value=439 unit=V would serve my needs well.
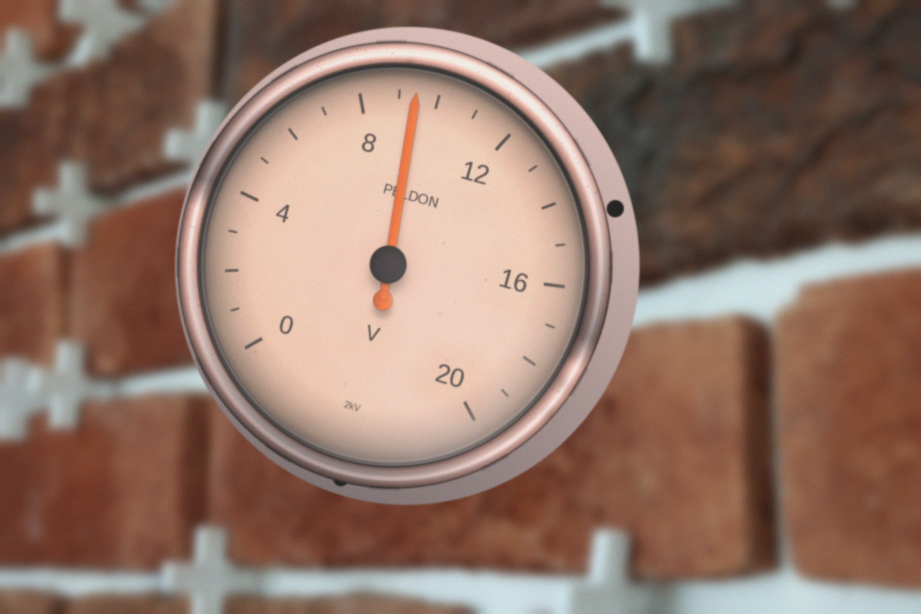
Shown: value=9.5 unit=V
